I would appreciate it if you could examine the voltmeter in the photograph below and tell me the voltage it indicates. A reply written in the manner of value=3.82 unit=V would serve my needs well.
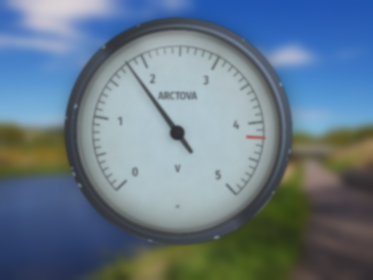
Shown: value=1.8 unit=V
